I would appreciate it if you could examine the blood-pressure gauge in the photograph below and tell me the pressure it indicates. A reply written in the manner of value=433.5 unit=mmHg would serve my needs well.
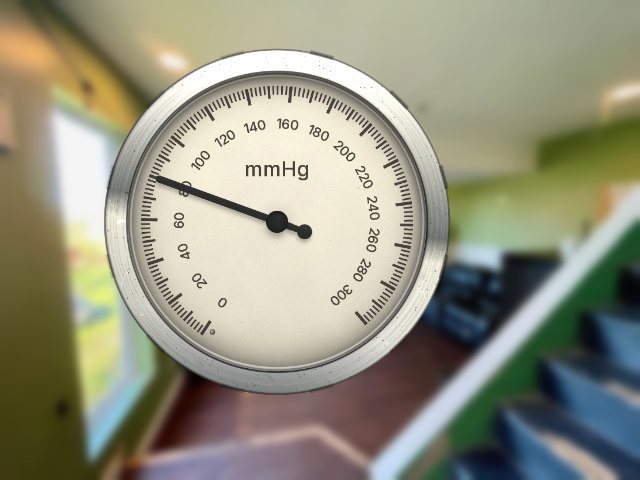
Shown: value=80 unit=mmHg
